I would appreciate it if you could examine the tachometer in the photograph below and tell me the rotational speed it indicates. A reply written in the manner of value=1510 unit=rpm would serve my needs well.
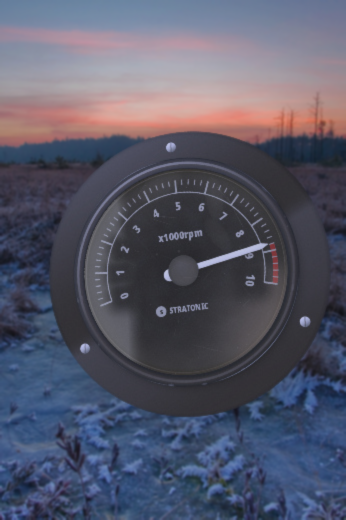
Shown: value=8800 unit=rpm
